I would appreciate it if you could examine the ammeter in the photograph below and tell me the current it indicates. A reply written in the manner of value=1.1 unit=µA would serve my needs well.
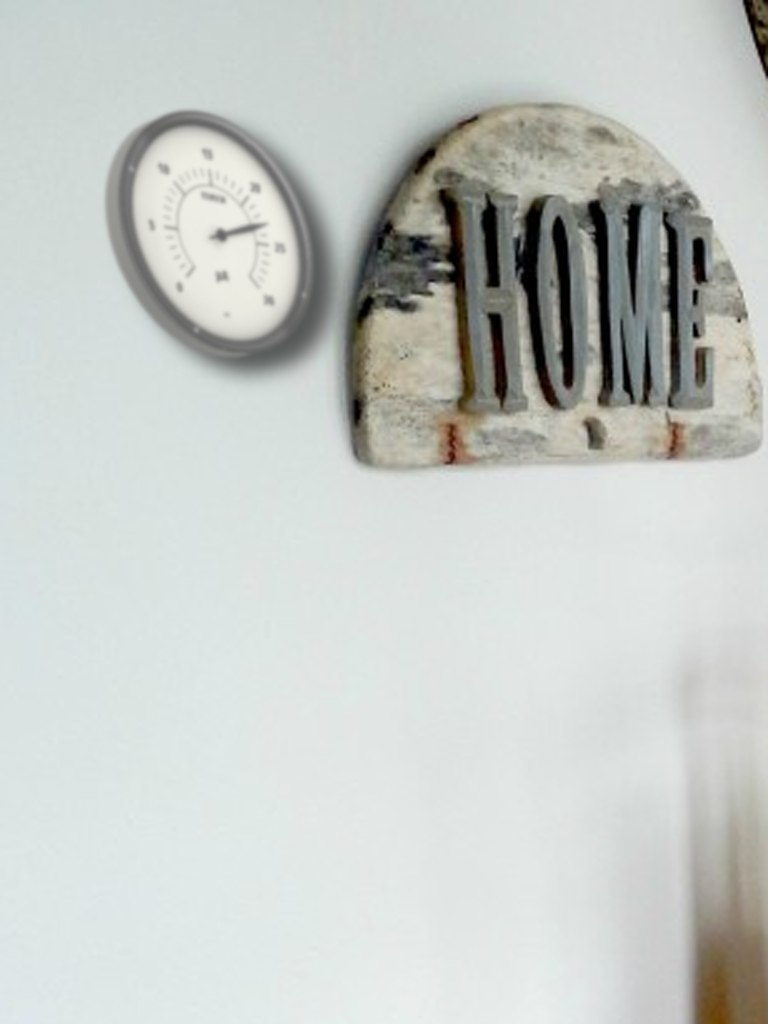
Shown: value=23 unit=µA
